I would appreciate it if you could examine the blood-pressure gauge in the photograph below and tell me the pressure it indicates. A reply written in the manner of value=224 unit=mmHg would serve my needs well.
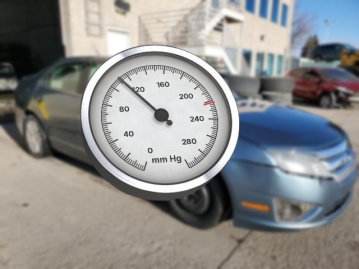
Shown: value=110 unit=mmHg
